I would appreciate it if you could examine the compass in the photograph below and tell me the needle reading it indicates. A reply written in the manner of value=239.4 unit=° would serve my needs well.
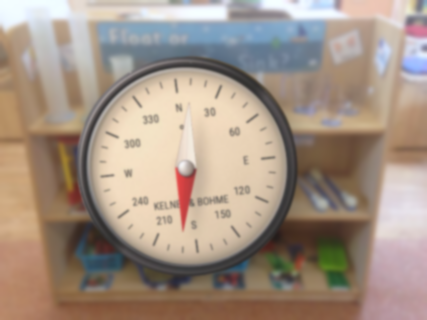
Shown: value=190 unit=°
